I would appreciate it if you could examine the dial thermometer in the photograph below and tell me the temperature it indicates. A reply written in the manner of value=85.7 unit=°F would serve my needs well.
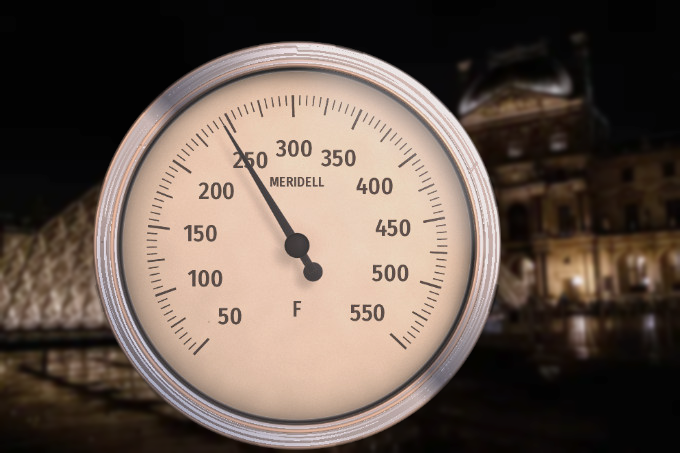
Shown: value=245 unit=°F
